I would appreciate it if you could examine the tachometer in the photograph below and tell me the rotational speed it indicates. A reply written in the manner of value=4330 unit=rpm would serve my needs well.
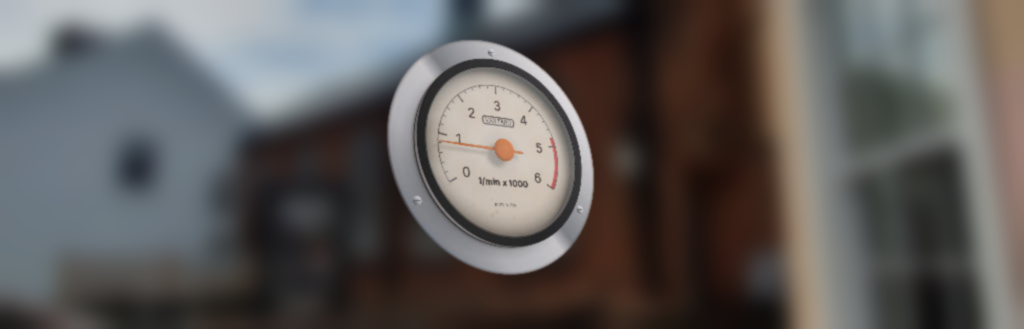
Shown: value=800 unit=rpm
